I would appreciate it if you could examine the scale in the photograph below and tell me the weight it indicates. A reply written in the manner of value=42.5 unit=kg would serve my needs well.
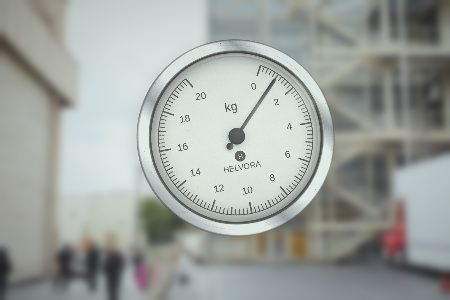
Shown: value=1 unit=kg
